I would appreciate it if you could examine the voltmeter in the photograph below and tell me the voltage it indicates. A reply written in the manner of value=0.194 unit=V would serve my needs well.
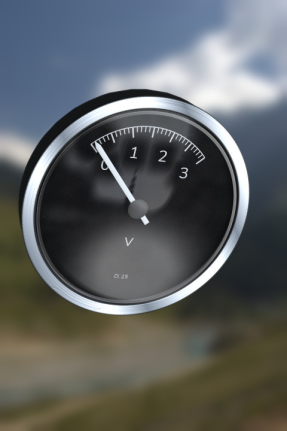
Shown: value=0.1 unit=V
